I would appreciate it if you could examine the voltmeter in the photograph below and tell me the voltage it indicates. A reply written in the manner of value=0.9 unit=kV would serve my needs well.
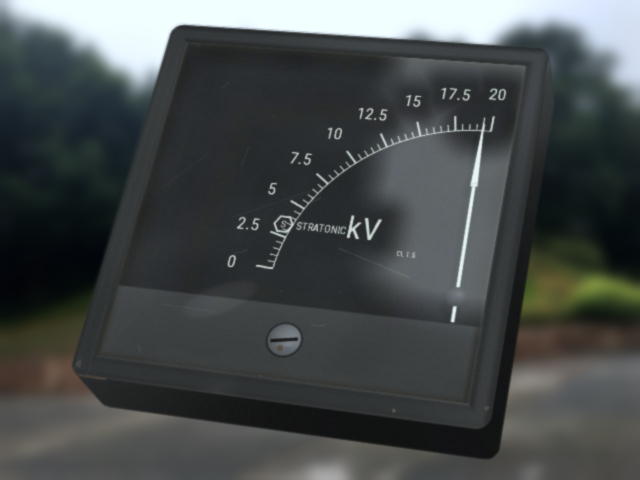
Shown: value=19.5 unit=kV
